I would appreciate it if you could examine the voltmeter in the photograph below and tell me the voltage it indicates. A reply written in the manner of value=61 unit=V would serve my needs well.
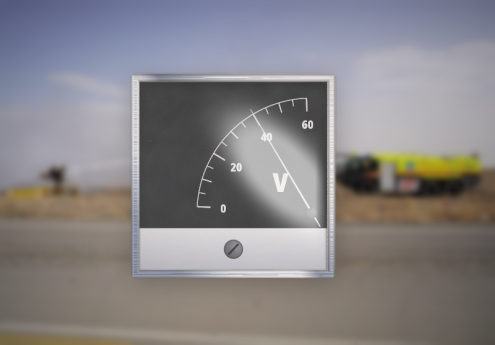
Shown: value=40 unit=V
